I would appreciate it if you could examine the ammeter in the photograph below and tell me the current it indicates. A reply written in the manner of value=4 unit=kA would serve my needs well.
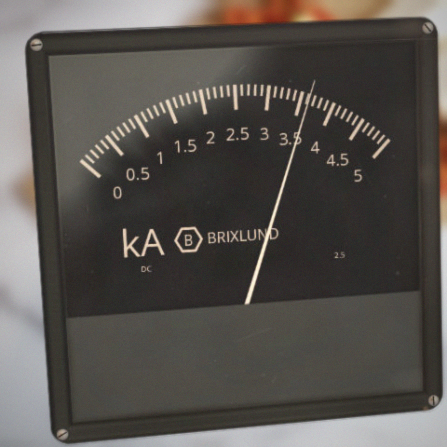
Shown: value=3.6 unit=kA
